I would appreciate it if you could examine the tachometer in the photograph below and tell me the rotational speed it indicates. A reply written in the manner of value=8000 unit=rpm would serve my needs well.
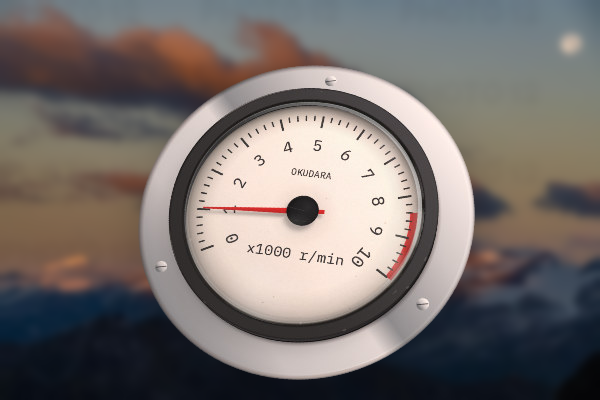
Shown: value=1000 unit=rpm
